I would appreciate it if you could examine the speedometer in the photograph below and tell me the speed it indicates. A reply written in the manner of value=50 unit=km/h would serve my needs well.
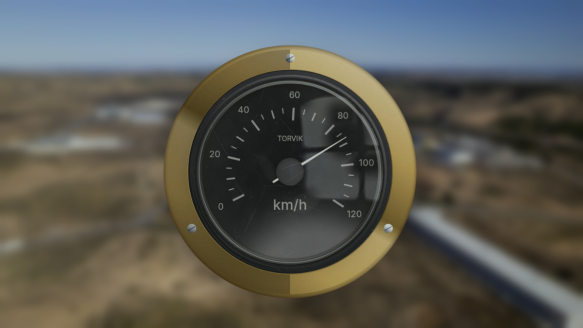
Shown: value=87.5 unit=km/h
